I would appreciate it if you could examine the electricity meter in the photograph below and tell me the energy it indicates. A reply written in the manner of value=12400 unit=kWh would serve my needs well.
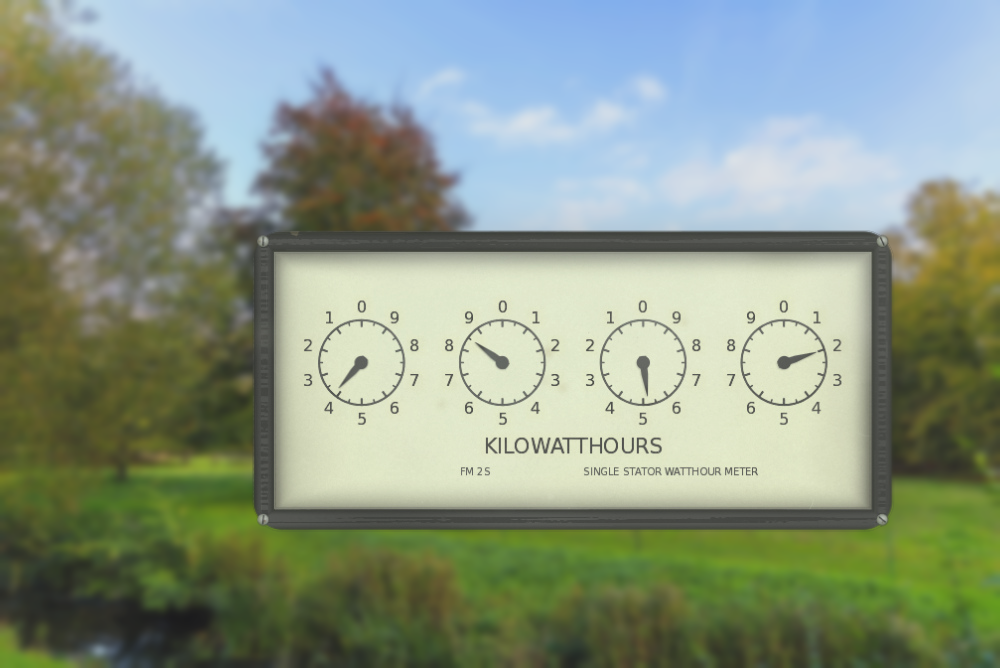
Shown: value=3852 unit=kWh
